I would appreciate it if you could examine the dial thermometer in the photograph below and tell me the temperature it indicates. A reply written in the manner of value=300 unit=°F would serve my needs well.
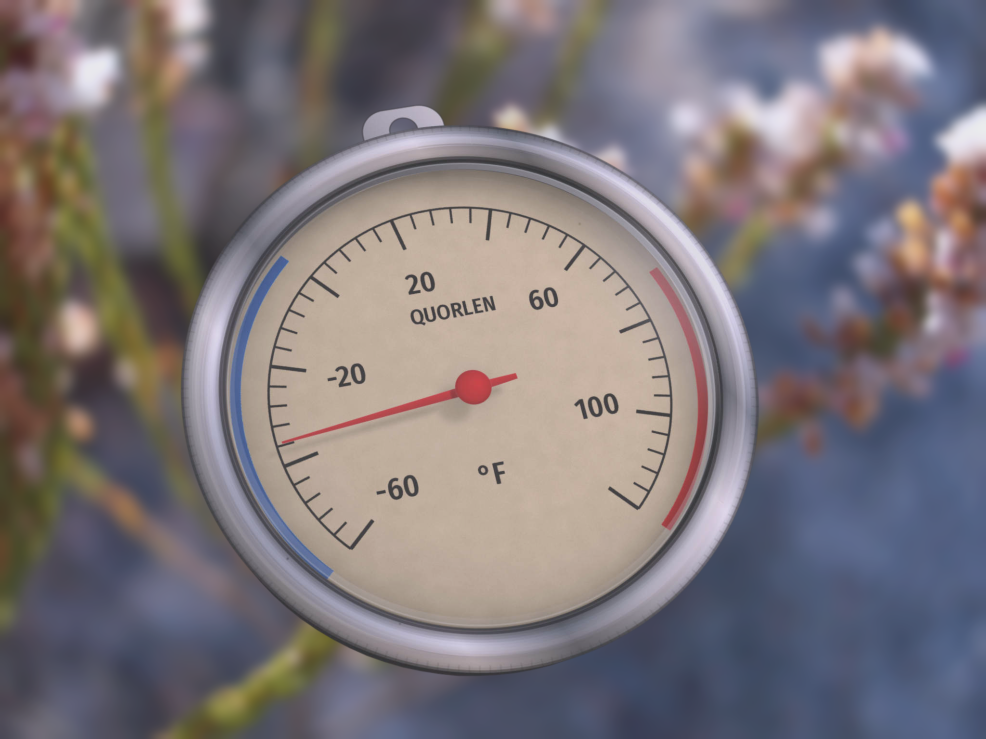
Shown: value=-36 unit=°F
